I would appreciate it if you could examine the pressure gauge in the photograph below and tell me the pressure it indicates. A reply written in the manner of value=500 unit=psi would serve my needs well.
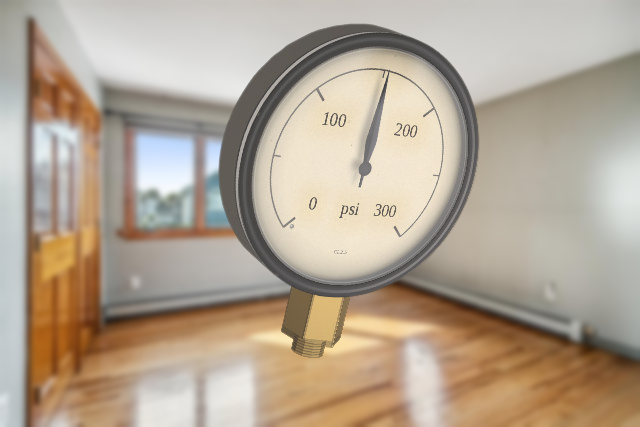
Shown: value=150 unit=psi
